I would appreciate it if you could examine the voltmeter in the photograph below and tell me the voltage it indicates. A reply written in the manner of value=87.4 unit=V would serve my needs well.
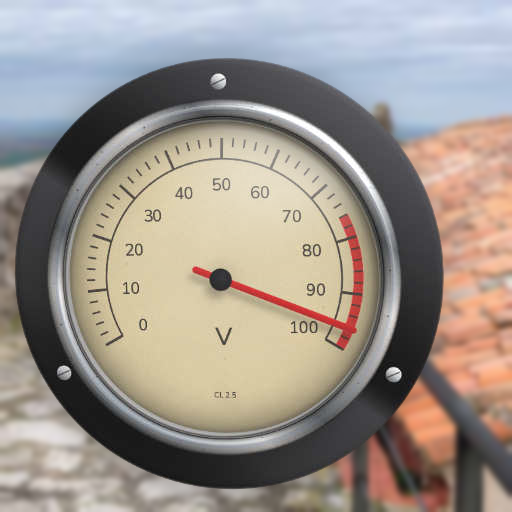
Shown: value=96 unit=V
